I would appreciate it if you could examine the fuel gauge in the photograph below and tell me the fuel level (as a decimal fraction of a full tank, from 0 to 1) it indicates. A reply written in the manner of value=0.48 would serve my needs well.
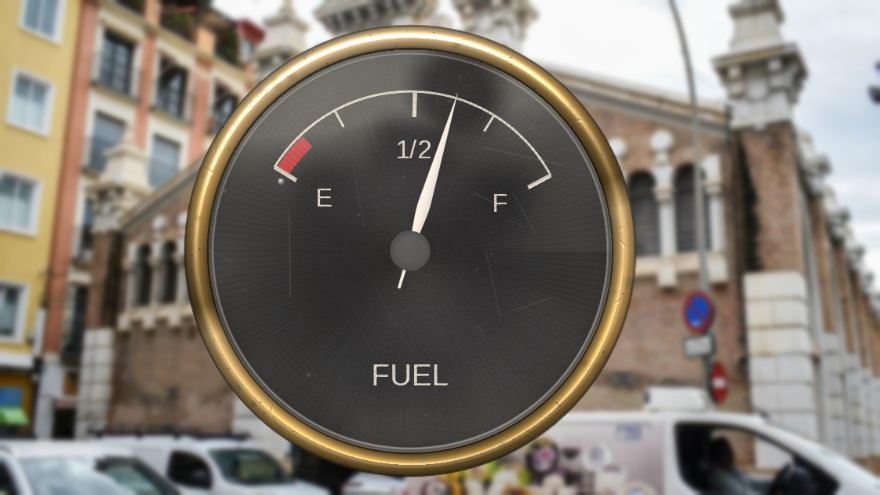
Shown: value=0.625
